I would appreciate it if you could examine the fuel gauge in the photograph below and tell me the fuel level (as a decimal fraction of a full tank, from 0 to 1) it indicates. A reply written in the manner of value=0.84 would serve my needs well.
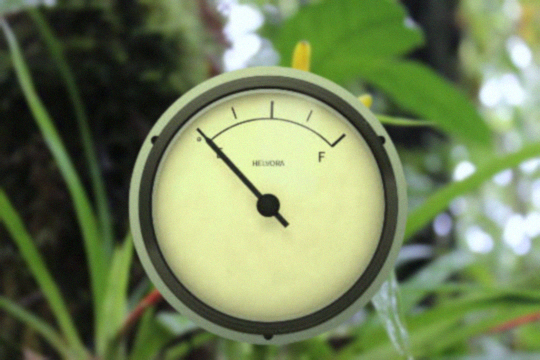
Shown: value=0
